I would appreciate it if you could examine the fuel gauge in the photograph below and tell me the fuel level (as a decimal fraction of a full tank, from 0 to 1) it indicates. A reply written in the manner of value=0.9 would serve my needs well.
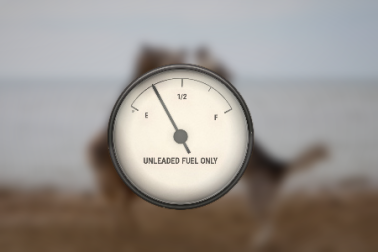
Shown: value=0.25
